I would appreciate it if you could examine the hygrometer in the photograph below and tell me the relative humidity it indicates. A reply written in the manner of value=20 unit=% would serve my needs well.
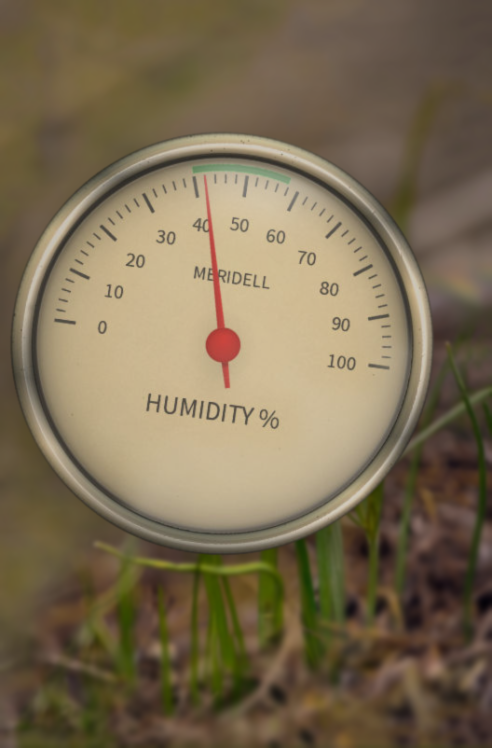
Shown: value=42 unit=%
